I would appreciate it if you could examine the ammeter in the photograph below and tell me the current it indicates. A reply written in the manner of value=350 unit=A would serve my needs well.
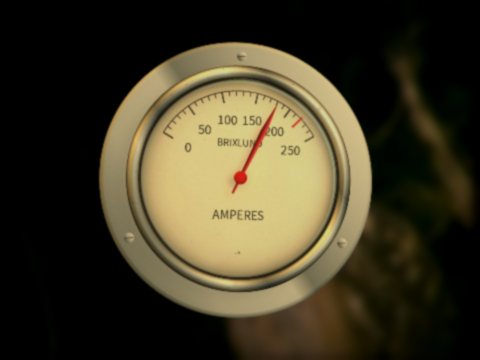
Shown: value=180 unit=A
